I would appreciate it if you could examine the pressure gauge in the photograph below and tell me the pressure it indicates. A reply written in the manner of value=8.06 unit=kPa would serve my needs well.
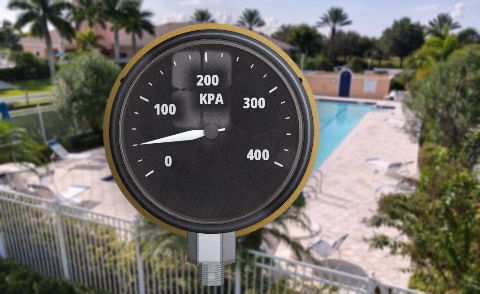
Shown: value=40 unit=kPa
